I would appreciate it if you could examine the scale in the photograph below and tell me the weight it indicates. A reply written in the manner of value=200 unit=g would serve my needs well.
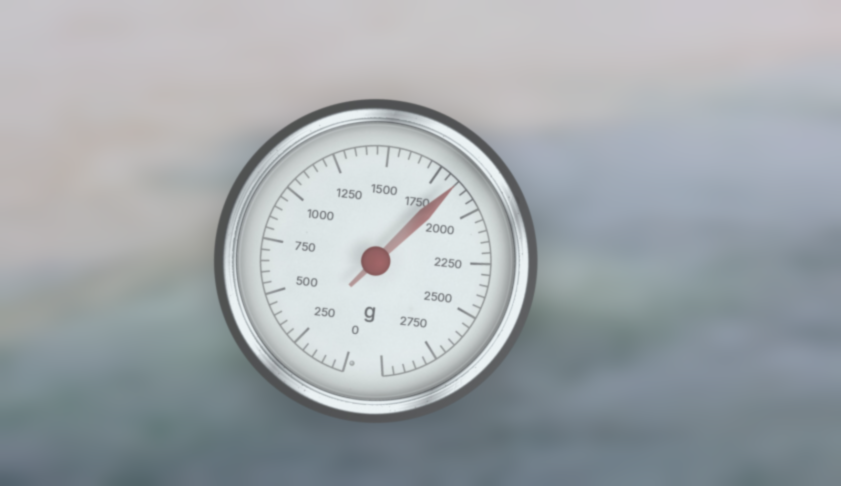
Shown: value=1850 unit=g
